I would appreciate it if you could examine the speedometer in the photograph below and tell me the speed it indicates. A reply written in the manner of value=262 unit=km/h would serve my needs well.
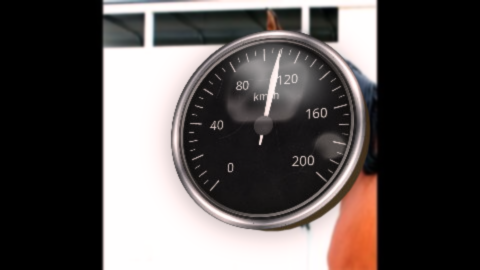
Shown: value=110 unit=km/h
